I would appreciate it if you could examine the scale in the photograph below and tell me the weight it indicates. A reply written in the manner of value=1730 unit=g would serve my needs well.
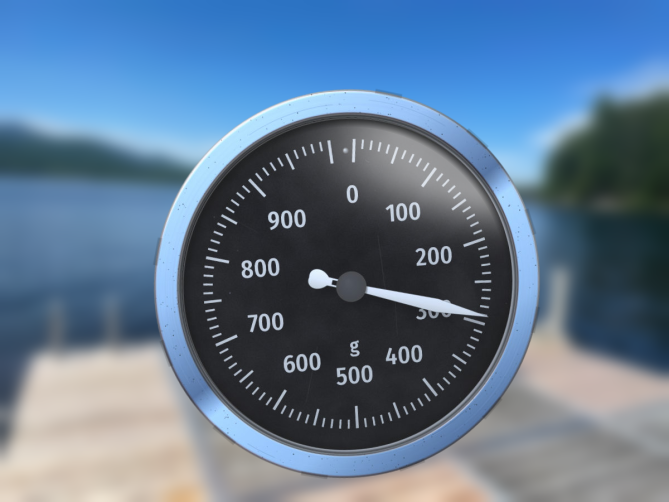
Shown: value=290 unit=g
